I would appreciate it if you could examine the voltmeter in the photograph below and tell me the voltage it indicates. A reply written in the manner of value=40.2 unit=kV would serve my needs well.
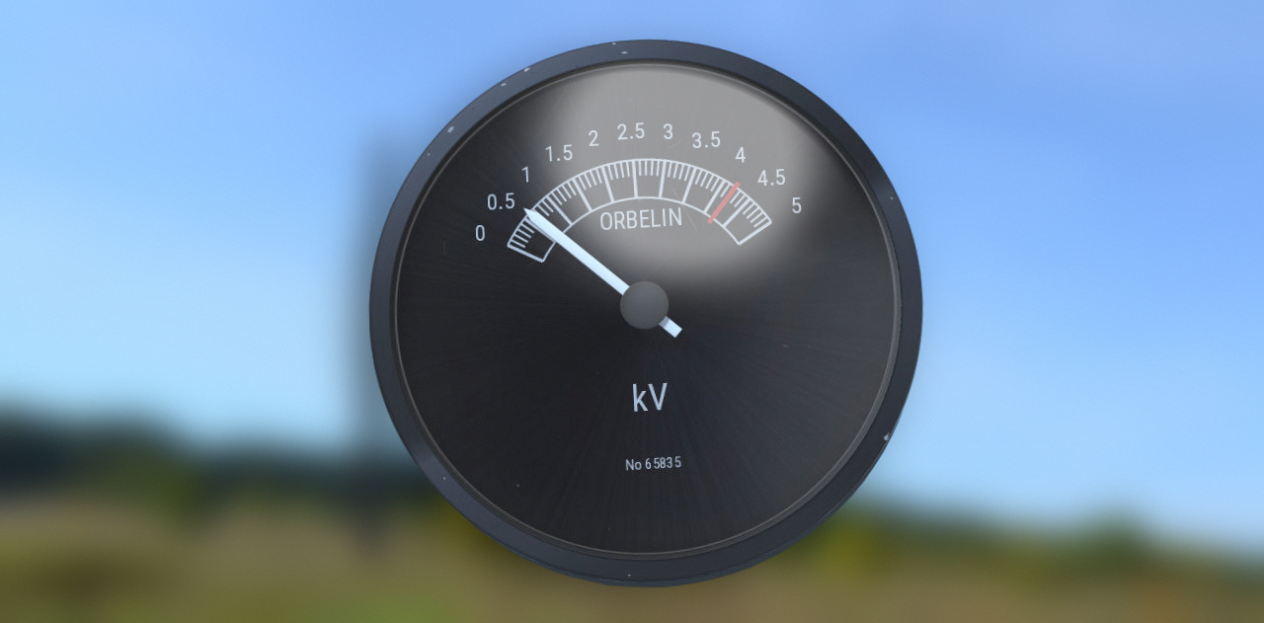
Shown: value=0.6 unit=kV
